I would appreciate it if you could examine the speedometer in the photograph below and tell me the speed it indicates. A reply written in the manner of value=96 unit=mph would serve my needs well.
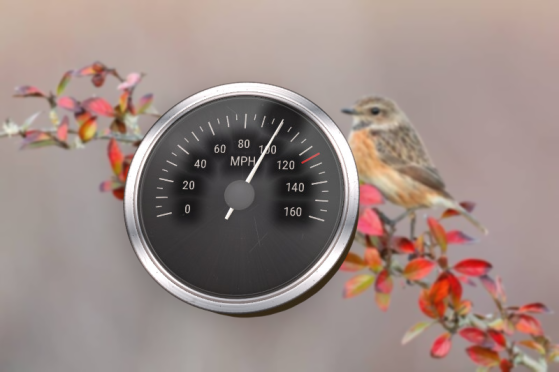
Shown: value=100 unit=mph
